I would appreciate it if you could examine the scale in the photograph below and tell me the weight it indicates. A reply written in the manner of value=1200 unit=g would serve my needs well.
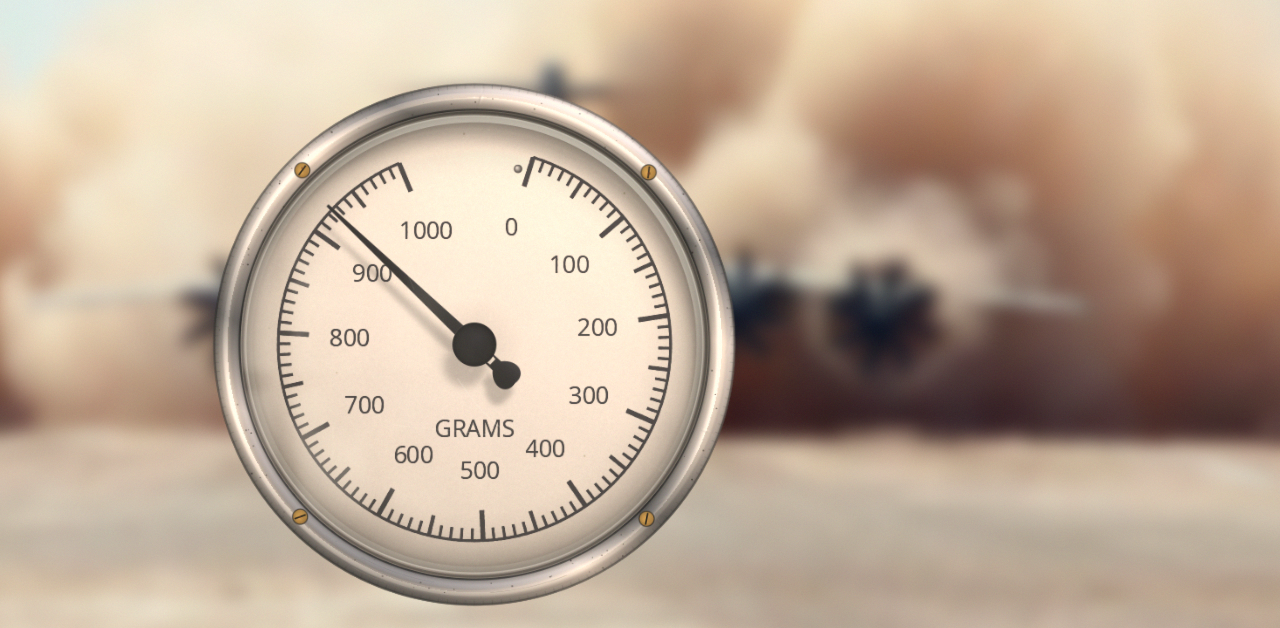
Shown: value=925 unit=g
